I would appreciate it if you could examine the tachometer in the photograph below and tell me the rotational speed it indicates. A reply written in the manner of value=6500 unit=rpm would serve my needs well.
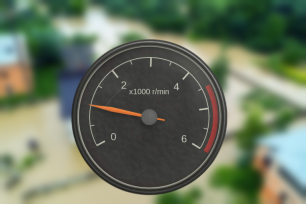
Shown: value=1000 unit=rpm
